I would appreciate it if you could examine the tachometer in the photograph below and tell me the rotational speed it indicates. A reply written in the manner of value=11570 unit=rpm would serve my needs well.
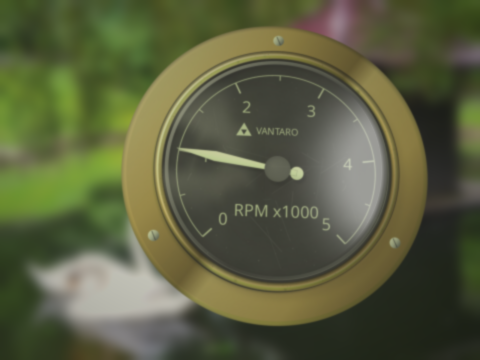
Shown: value=1000 unit=rpm
